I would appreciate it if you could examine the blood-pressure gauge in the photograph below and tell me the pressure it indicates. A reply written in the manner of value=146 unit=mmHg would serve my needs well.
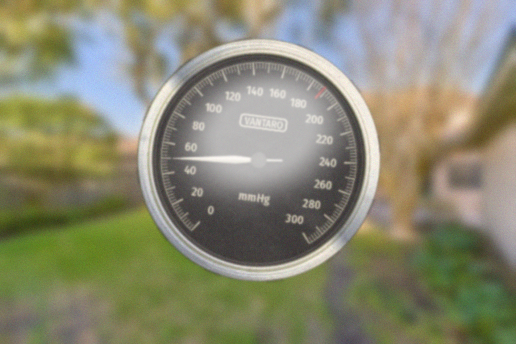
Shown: value=50 unit=mmHg
